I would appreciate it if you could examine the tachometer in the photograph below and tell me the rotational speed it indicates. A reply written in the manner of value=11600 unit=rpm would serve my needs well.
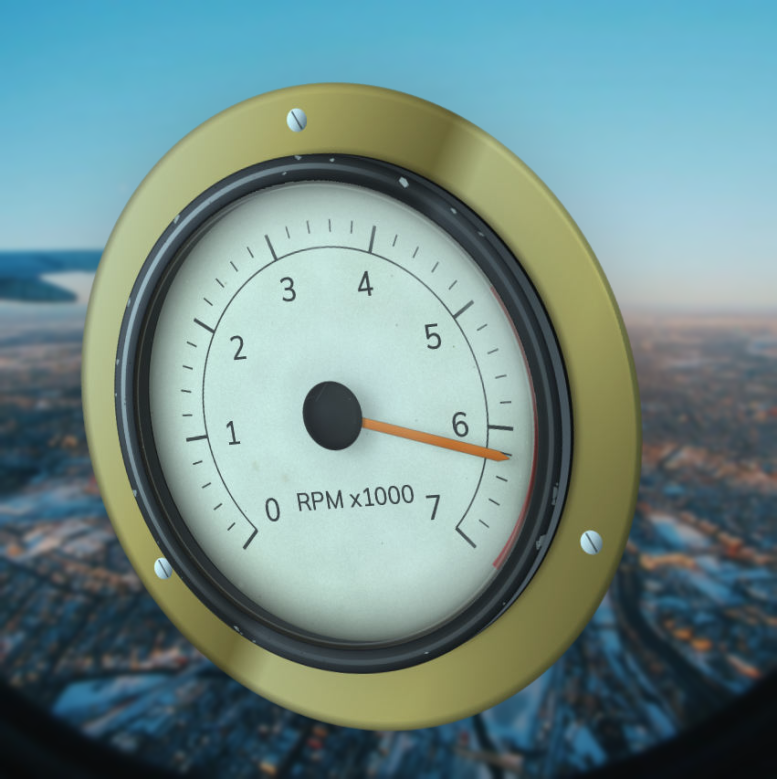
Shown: value=6200 unit=rpm
